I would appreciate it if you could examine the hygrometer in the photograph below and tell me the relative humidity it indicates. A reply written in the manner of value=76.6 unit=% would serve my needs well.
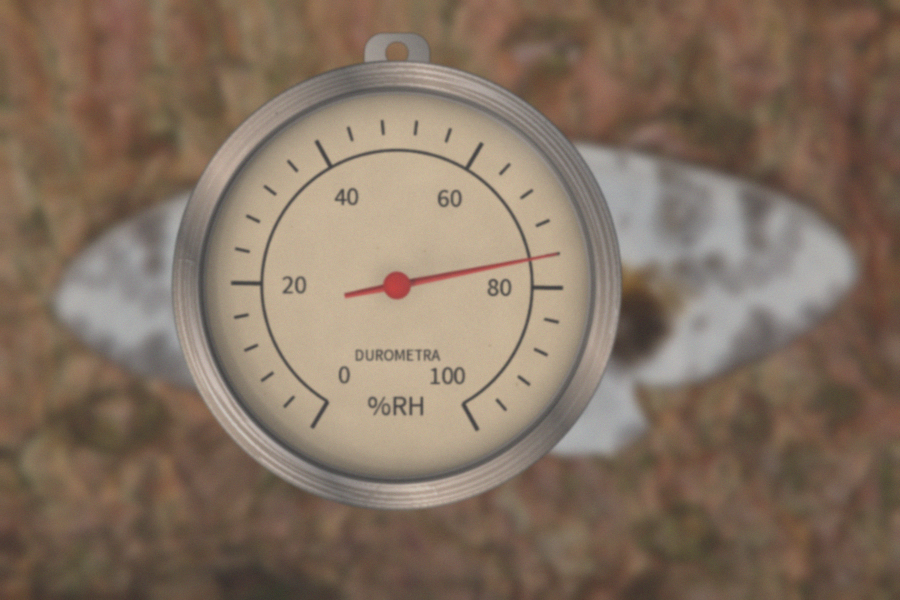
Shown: value=76 unit=%
